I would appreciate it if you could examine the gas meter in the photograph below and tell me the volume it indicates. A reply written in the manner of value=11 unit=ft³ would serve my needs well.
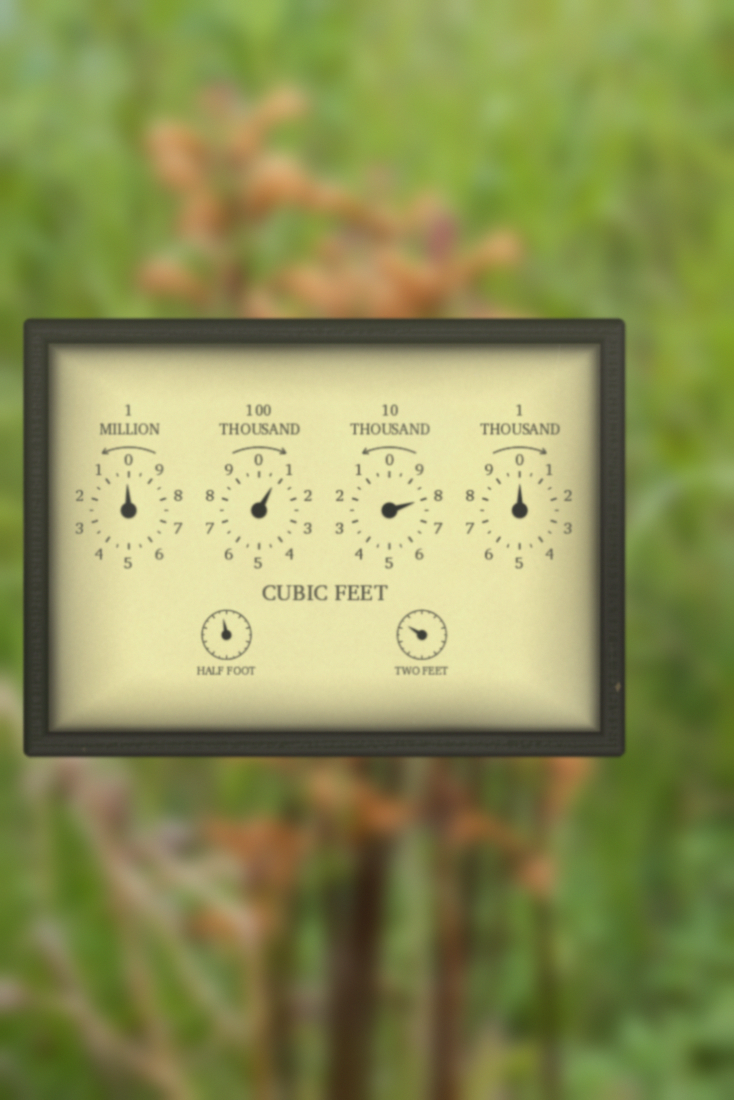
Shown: value=8000 unit=ft³
